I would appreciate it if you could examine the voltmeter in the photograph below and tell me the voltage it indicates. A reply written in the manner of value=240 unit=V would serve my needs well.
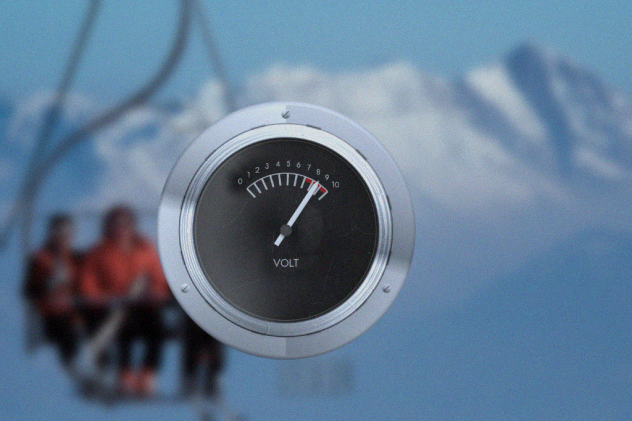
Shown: value=8.5 unit=V
